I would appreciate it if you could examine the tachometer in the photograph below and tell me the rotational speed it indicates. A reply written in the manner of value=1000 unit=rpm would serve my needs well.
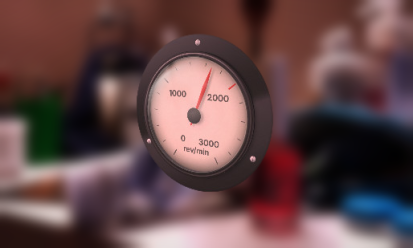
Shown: value=1700 unit=rpm
